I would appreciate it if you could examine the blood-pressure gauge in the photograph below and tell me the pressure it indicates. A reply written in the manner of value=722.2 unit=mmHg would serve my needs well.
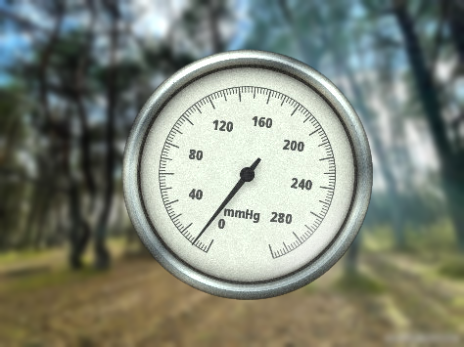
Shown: value=10 unit=mmHg
